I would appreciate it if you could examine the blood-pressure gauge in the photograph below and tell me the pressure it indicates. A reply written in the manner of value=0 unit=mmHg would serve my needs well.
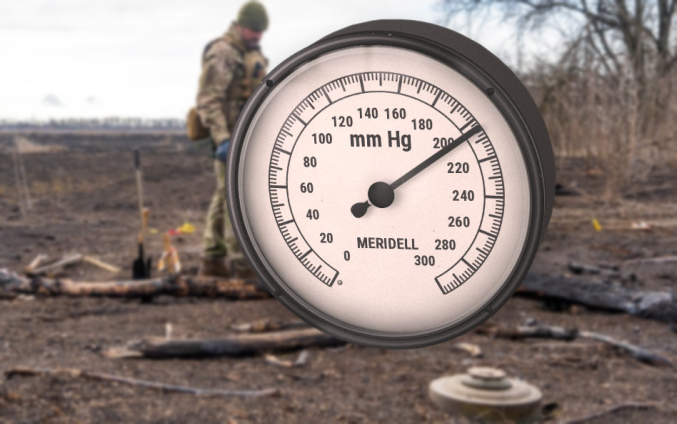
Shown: value=204 unit=mmHg
